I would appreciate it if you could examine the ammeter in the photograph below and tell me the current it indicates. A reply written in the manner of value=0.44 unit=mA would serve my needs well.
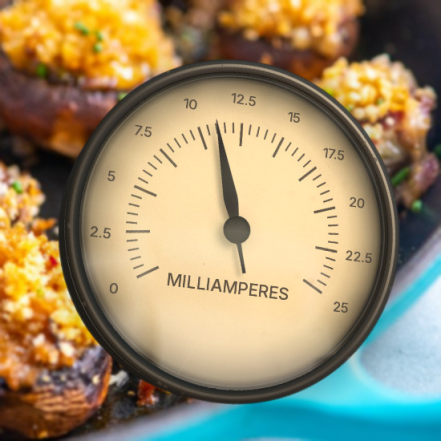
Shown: value=11 unit=mA
